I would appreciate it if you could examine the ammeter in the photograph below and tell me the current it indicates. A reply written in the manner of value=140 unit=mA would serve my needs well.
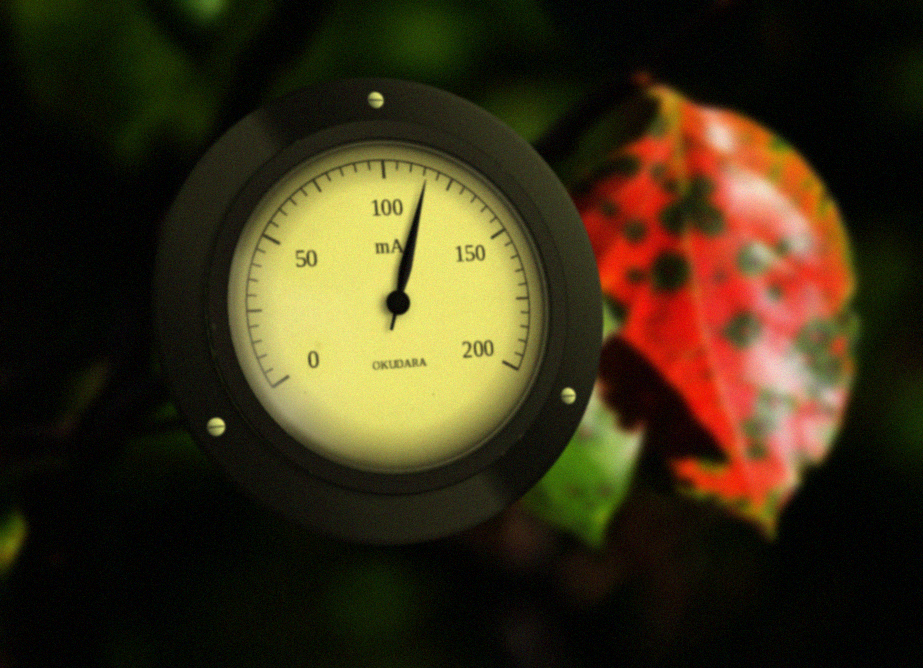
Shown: value=115 unit=mA
